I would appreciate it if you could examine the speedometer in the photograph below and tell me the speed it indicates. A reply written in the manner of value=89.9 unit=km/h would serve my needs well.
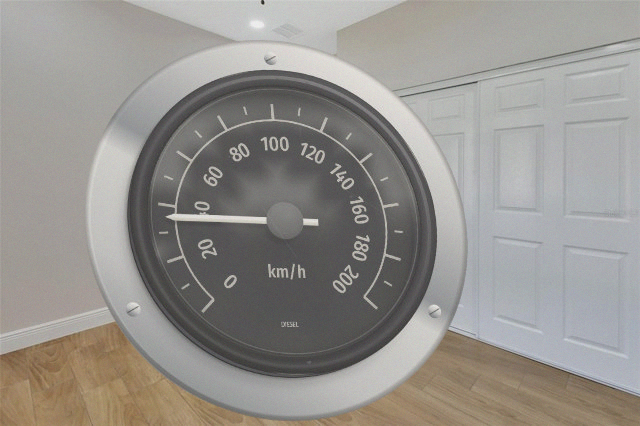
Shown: value=35 unit=km/h
